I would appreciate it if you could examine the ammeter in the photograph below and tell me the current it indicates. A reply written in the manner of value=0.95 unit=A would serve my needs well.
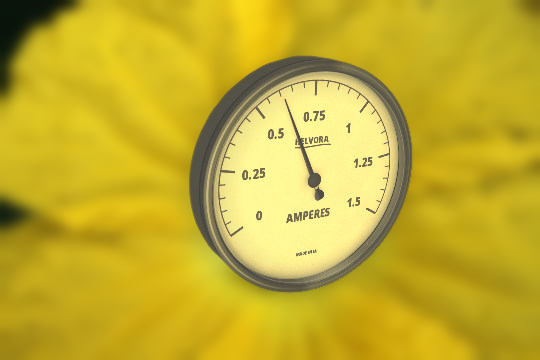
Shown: value=0.6 unit=A
